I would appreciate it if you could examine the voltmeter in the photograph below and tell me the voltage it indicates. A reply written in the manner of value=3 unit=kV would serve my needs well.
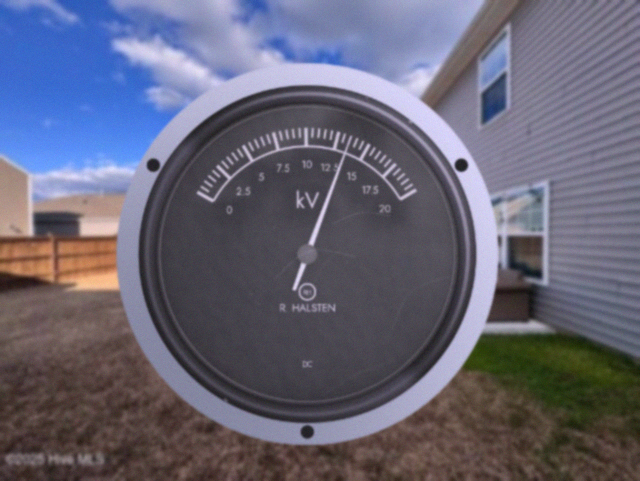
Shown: value=13.5 unit=kV
